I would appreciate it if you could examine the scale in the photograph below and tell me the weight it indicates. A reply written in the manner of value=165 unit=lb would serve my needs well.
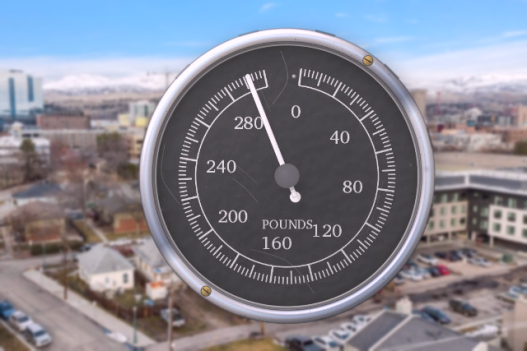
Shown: value=292 unit=lb
